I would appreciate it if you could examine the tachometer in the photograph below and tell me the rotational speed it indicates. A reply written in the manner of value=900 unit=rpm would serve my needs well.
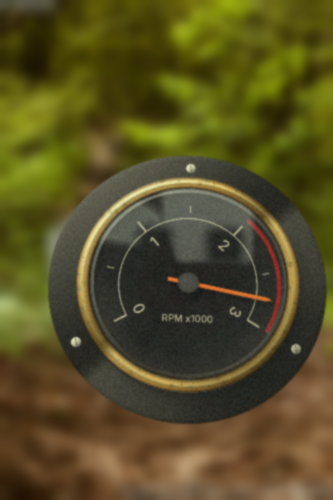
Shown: value=2750 unit=rpm
